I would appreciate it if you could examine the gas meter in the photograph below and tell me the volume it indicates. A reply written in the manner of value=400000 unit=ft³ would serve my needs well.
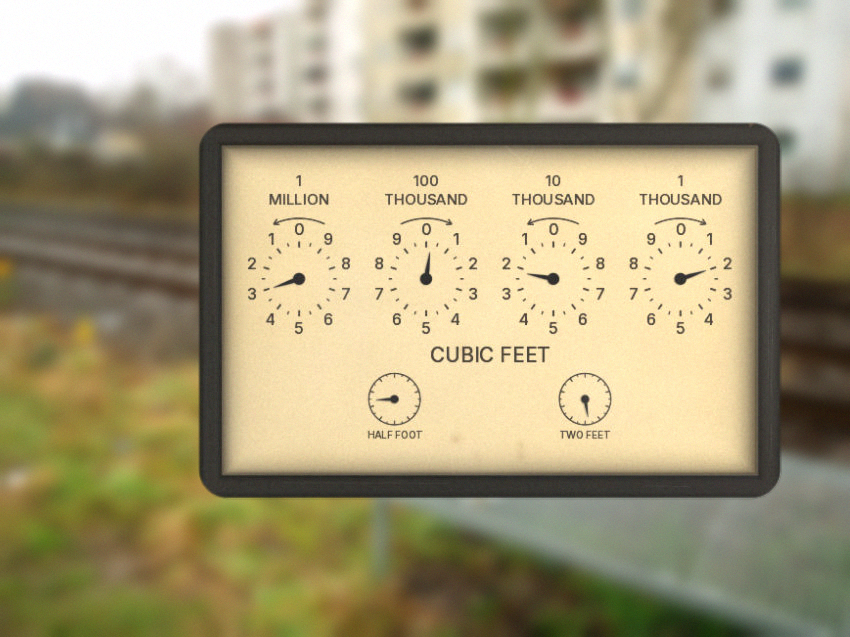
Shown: value=302200 unit=ft³
